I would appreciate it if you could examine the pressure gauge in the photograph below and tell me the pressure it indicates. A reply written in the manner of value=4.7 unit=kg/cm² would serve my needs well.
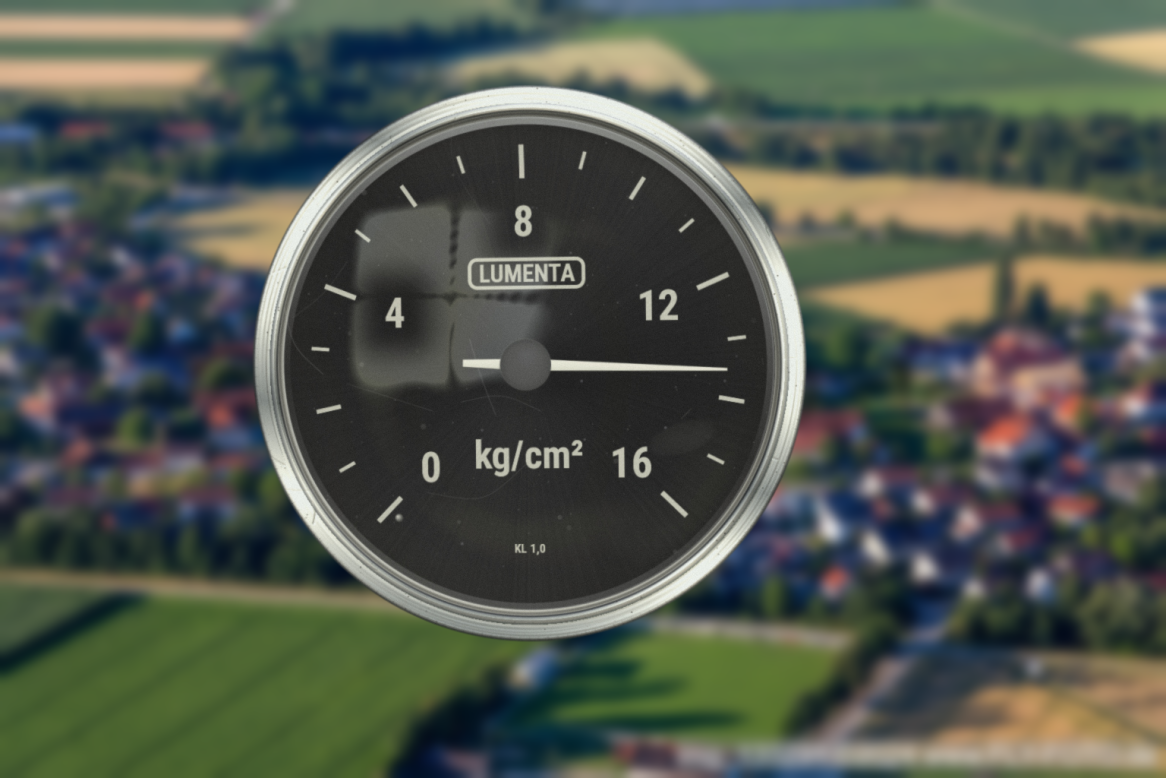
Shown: value=13.5 unit=kg/cm²
